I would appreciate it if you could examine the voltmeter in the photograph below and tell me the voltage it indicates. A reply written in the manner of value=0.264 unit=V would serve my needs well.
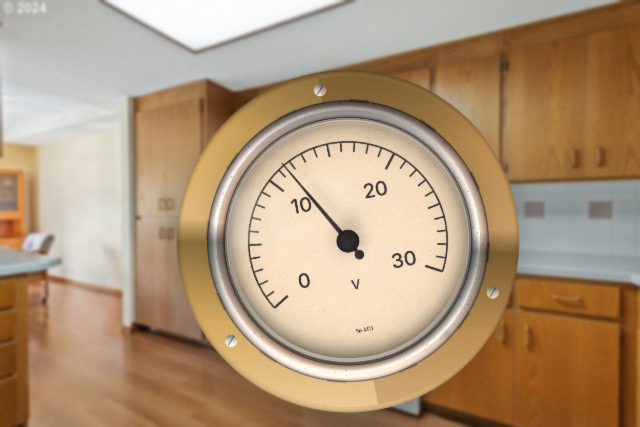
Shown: value=11.5 unit=V
